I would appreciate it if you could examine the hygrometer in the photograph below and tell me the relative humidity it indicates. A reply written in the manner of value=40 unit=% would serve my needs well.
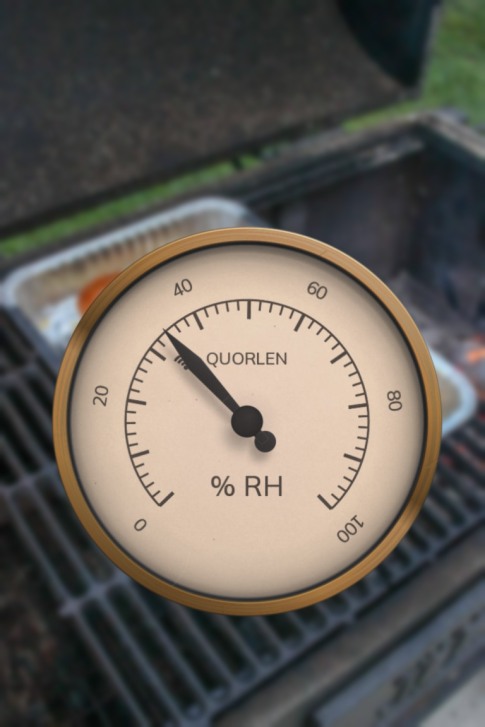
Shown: value=34 unit=%
